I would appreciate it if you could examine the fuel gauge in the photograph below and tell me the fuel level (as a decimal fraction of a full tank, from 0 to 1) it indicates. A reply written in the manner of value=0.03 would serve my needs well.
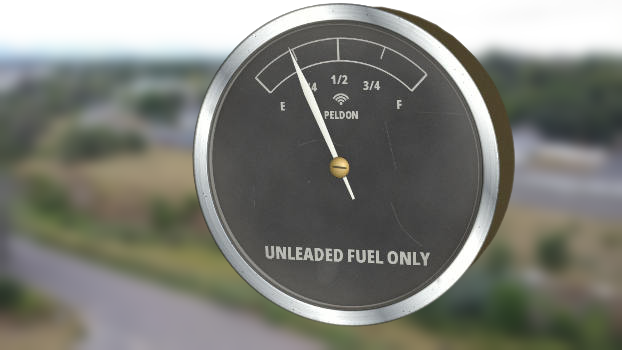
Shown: value=0.25
